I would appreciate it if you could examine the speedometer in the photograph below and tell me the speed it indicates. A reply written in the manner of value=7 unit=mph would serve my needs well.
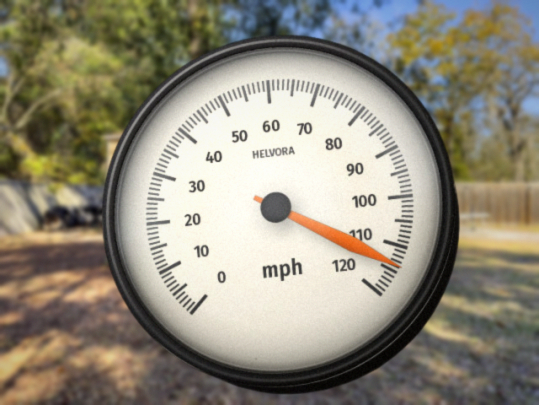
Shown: value=114 unit=mph
